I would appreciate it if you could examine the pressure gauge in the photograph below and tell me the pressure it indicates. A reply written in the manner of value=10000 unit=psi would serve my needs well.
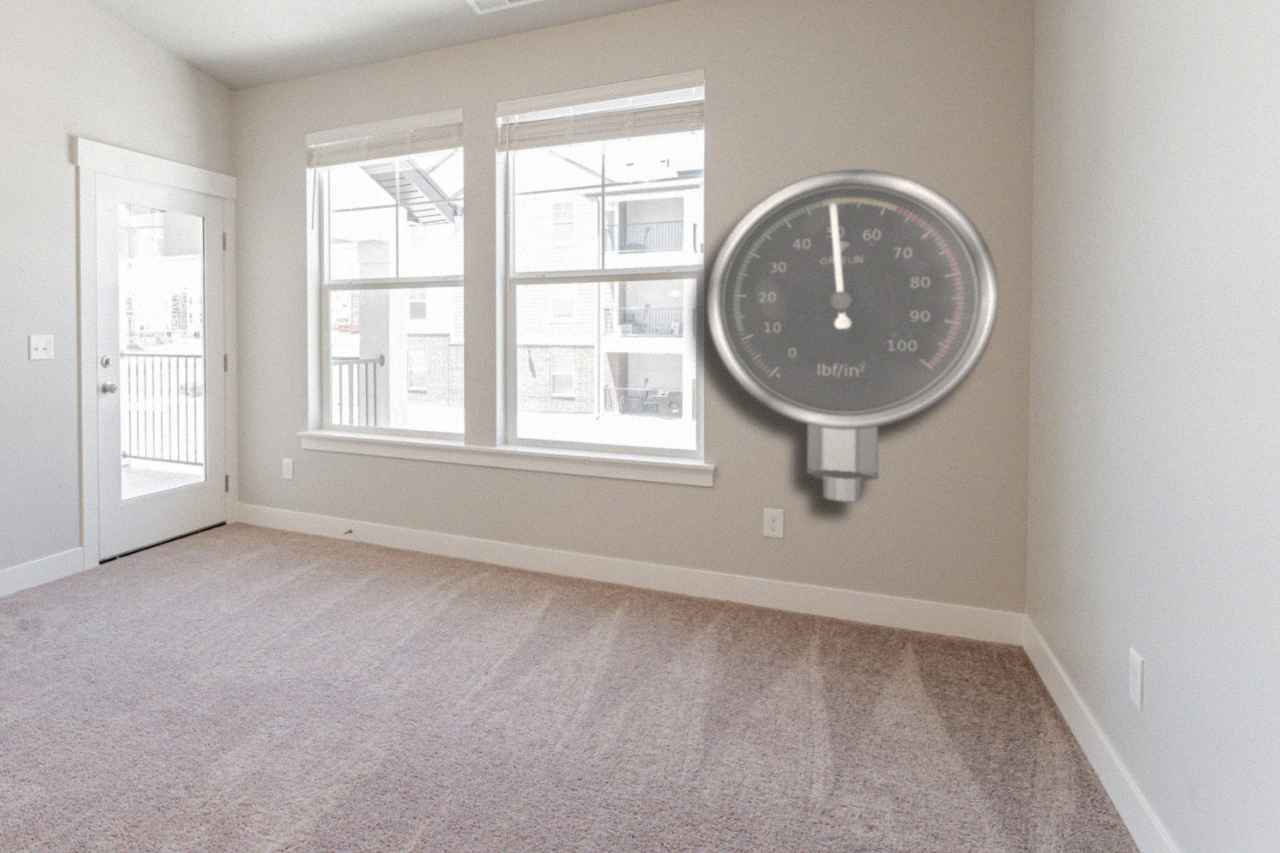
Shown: value=50 unit=psi
